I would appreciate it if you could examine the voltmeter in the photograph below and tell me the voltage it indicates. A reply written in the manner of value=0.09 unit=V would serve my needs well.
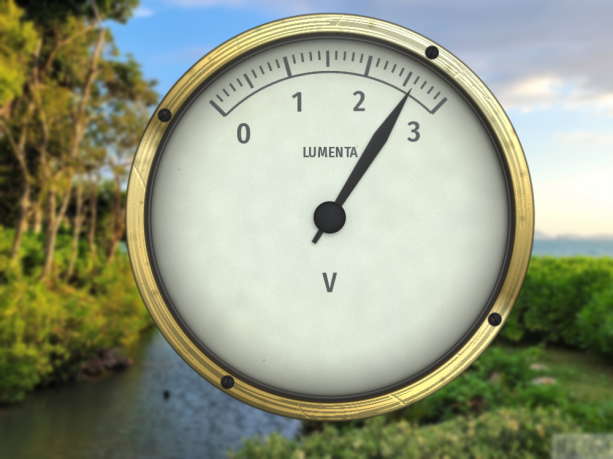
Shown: value=2.6 unit=V
